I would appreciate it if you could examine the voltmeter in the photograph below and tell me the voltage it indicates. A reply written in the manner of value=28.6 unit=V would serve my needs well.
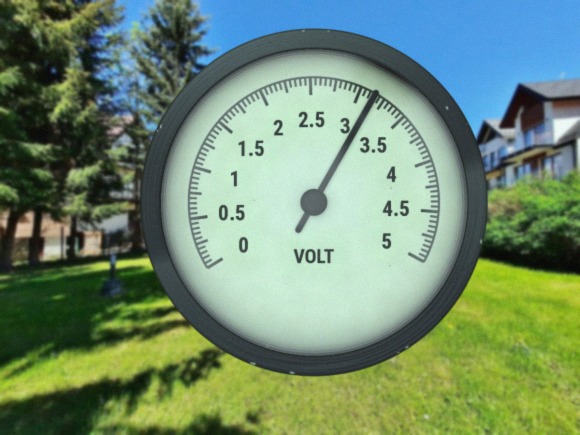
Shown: value=3.15 unit=V
